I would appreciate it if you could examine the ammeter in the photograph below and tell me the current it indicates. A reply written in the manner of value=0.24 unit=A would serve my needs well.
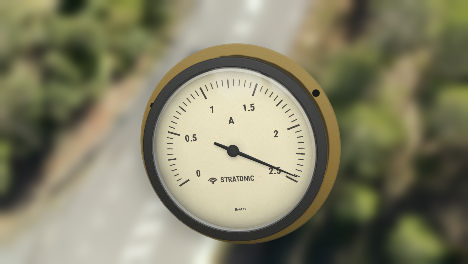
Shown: value=2.45 unit=A
